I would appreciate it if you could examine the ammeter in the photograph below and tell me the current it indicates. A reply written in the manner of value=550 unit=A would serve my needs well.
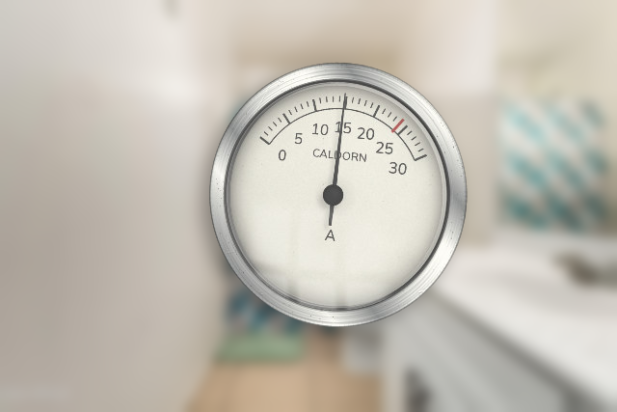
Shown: value=15 unit=A
